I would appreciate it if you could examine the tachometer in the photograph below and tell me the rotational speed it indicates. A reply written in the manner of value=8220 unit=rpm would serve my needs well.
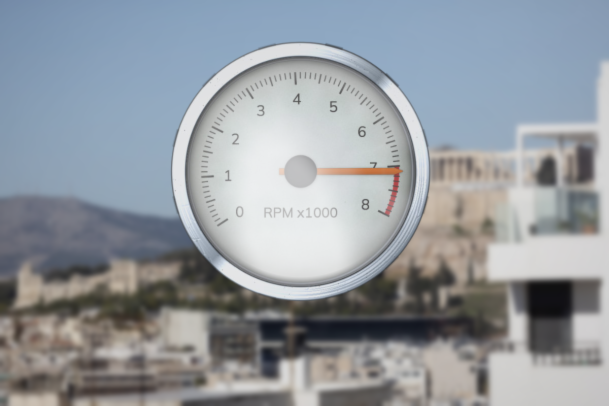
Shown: value=7100 unit=rpm
